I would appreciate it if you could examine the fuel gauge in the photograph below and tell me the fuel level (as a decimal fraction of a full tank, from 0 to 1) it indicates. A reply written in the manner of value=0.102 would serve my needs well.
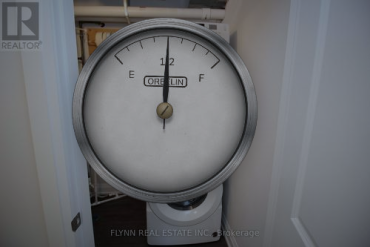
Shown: value=0.5
